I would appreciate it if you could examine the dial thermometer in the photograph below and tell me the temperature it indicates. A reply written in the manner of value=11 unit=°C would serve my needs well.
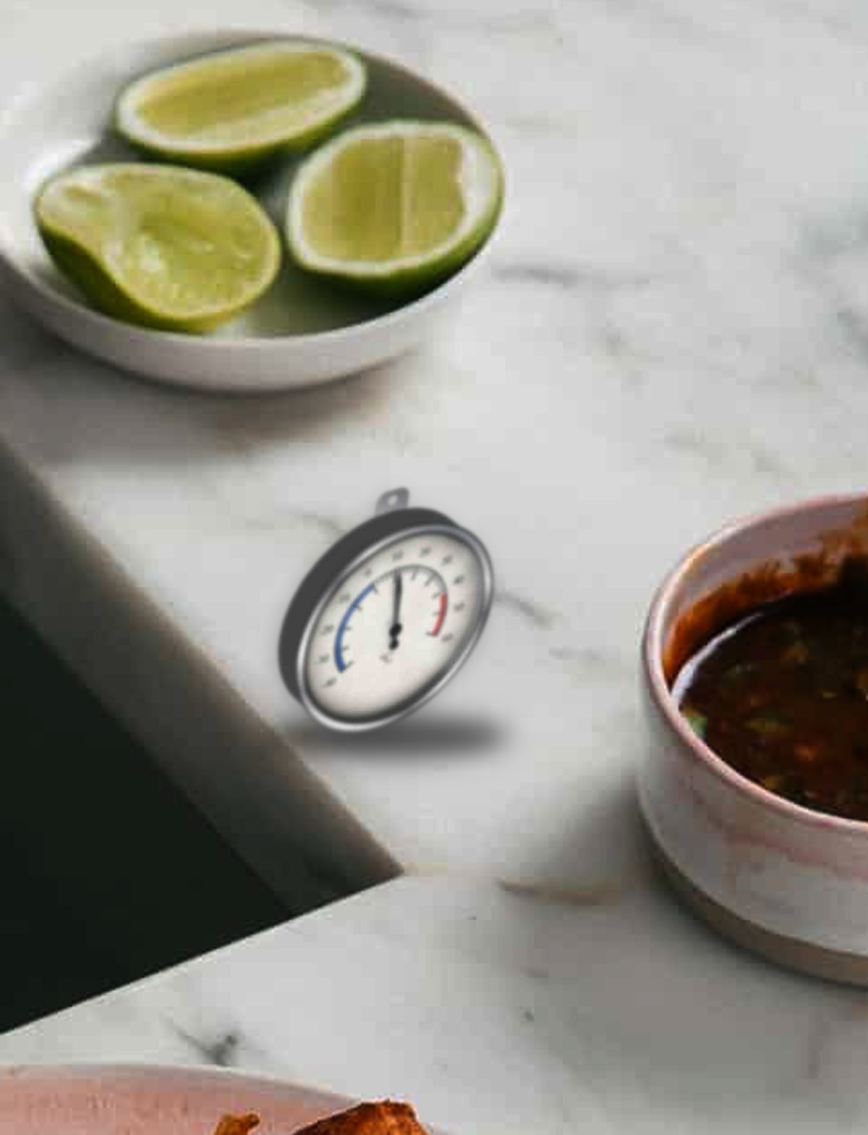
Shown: value=10 unit=°C
